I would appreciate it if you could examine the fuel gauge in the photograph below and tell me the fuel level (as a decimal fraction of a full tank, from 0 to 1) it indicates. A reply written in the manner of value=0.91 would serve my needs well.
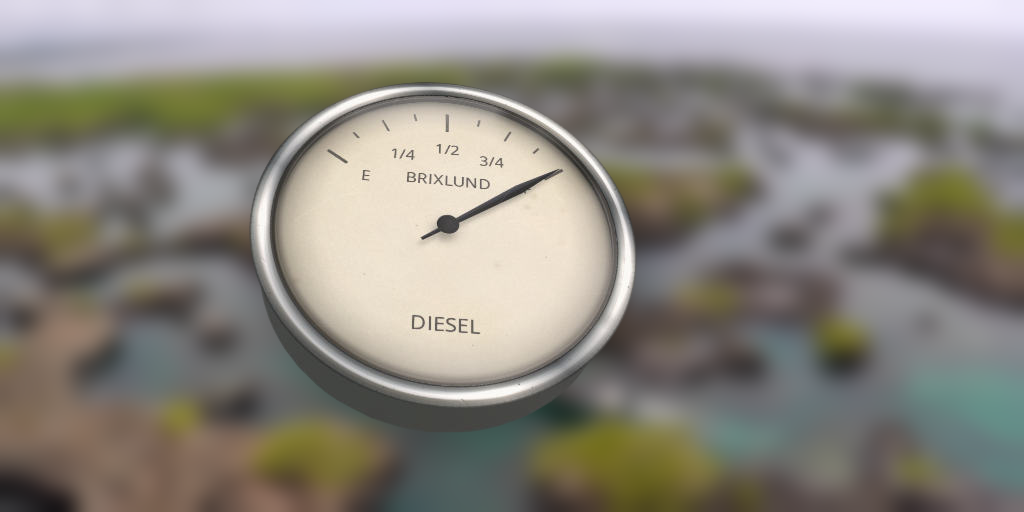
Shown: value=1
